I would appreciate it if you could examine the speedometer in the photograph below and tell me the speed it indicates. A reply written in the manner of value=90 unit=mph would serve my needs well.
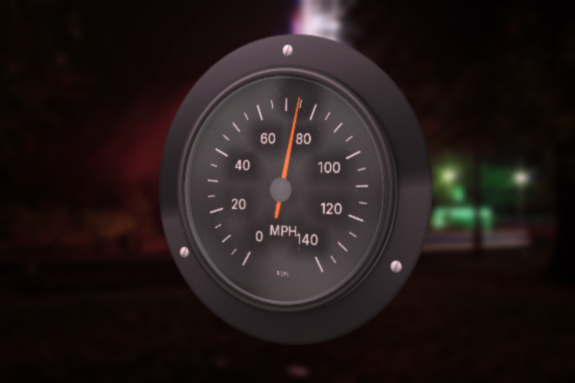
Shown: value=75 unit=mph
